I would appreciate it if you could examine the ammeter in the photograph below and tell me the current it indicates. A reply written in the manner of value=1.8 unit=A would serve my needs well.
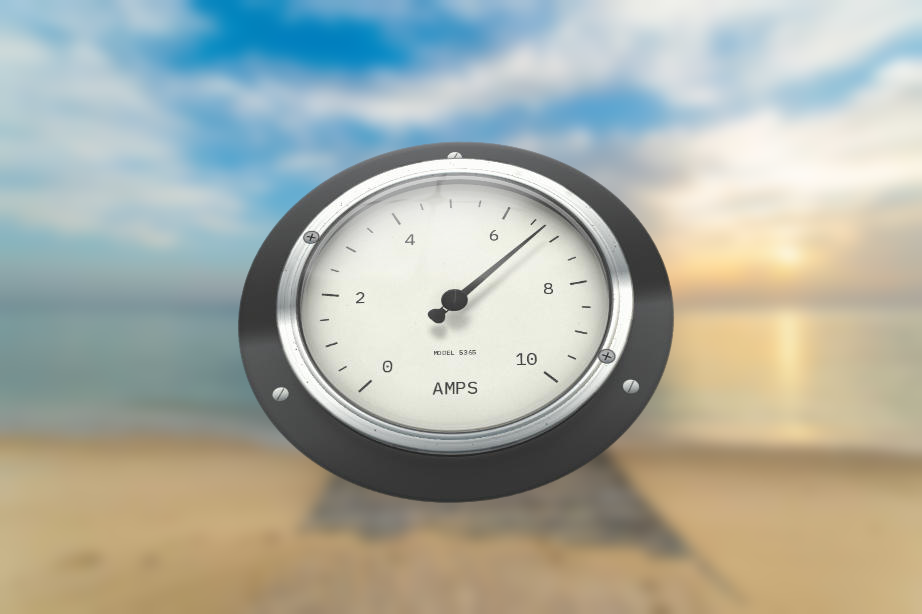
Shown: value=6.75 unit=A
